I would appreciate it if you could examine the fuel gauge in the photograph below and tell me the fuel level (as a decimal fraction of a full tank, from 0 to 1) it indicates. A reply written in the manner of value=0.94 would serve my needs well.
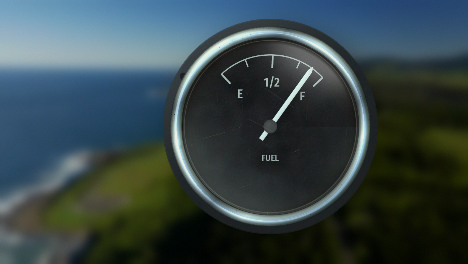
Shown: value=0.875
